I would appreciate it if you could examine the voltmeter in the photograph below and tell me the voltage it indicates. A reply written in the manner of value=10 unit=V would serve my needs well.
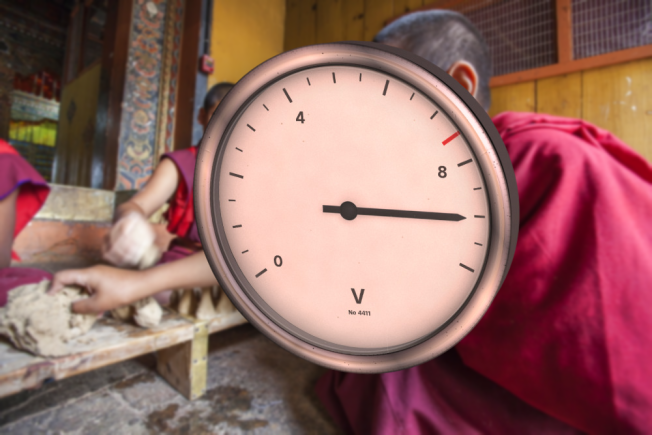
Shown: value=9 unit=V
